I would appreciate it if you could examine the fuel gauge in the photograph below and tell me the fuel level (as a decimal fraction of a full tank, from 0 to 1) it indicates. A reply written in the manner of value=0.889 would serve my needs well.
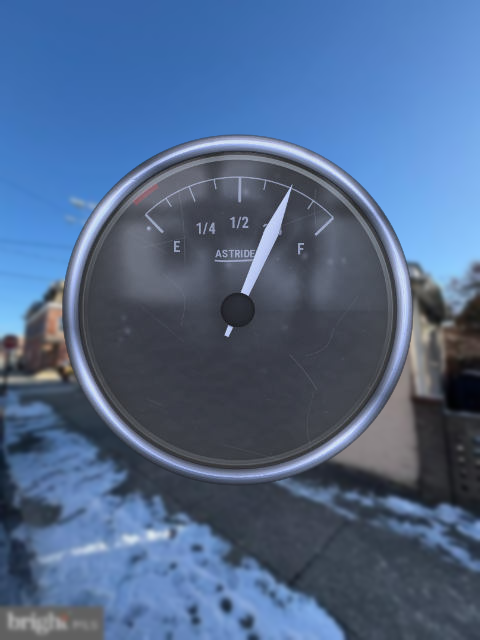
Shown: value=0.75
